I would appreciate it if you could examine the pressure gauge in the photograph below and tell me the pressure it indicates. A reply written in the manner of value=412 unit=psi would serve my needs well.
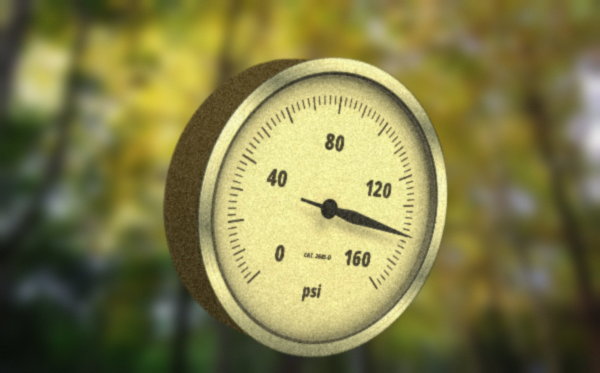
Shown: value=140 unit=psi
